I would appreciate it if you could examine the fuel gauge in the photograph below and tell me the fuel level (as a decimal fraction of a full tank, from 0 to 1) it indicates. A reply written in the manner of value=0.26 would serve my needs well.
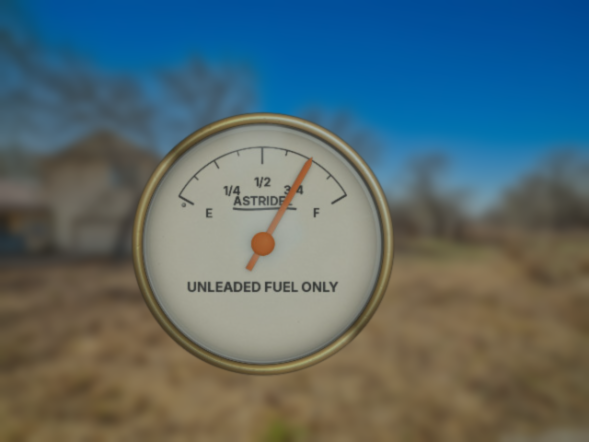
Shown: value=0.75
